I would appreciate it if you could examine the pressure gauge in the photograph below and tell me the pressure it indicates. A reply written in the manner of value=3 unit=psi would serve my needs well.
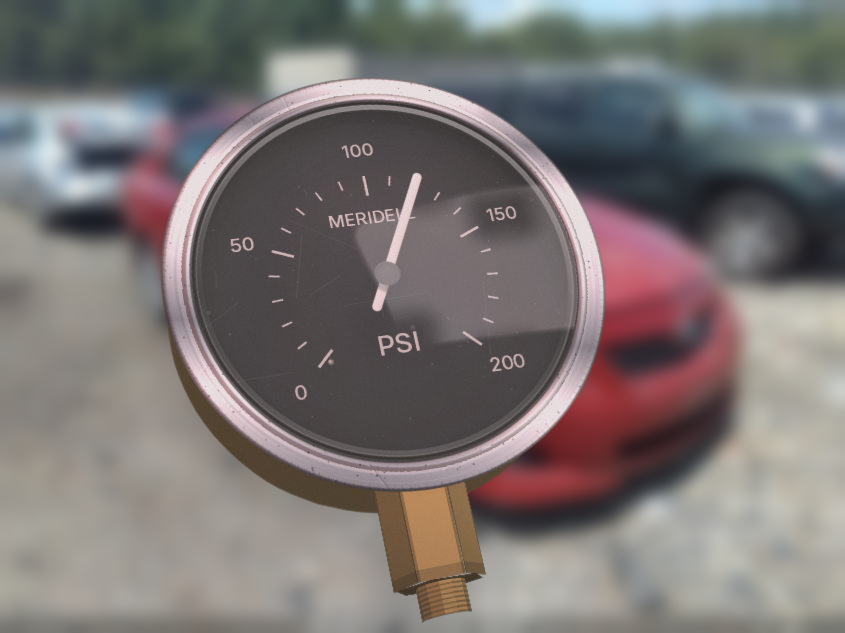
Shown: value=120 unit=psi
